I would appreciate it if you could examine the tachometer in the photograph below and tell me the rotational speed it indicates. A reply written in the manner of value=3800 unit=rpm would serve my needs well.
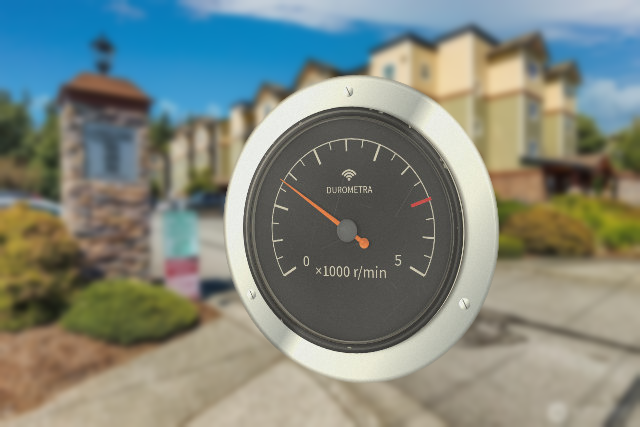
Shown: value=1375 unit=rpm
